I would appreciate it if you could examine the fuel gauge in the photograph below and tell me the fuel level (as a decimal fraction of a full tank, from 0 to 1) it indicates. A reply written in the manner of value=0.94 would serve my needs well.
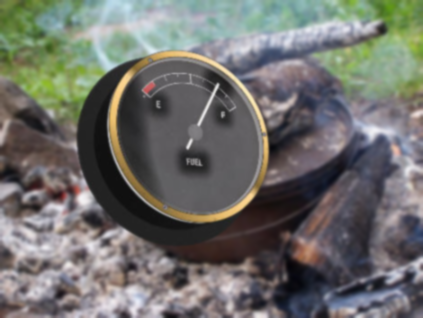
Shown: value=0.75
